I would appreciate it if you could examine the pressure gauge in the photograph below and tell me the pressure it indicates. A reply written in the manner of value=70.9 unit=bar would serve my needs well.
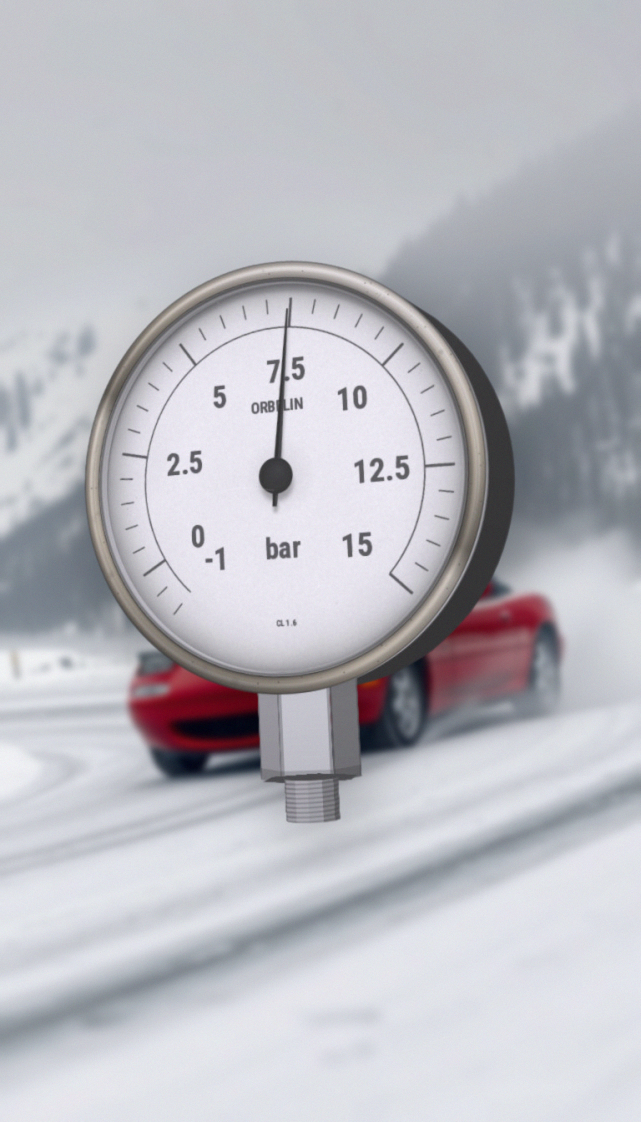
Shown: value=7.5 unit=bar
